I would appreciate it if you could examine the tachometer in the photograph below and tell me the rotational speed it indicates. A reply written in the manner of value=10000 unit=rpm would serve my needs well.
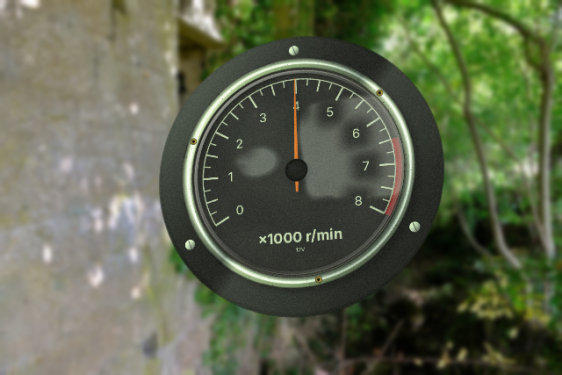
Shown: value=4000 unit=rpm
